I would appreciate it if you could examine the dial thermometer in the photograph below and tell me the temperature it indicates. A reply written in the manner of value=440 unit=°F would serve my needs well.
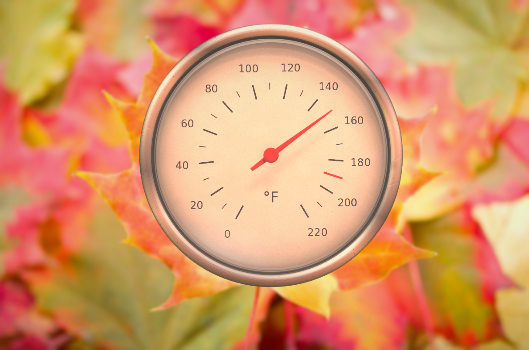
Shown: value=150 unit=°F
